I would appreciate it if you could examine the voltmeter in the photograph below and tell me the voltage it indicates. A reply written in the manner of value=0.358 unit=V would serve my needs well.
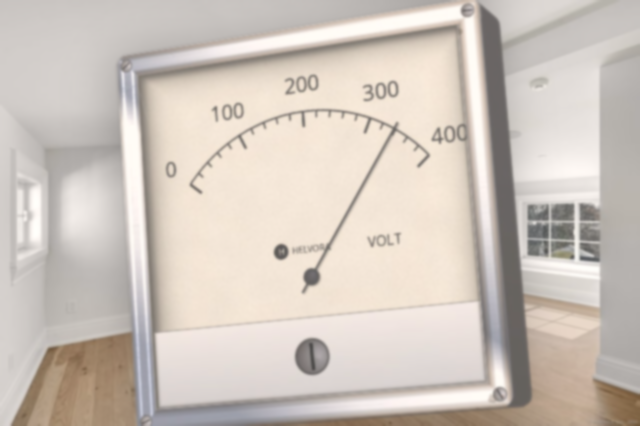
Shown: value=340 unit=V
